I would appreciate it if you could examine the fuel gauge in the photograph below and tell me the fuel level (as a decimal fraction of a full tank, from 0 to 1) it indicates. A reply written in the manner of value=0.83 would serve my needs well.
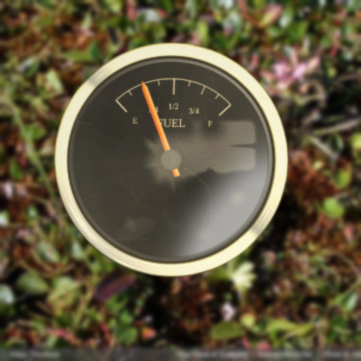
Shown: value=0.25
